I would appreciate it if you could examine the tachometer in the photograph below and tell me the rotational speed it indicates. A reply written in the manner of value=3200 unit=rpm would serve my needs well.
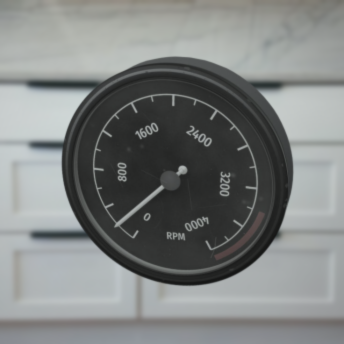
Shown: value=200 unit=rpm
